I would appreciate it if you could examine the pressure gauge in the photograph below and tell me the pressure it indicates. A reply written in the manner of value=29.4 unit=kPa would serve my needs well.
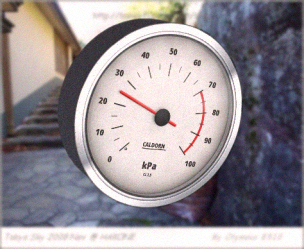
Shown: value=25 unit=kPa
